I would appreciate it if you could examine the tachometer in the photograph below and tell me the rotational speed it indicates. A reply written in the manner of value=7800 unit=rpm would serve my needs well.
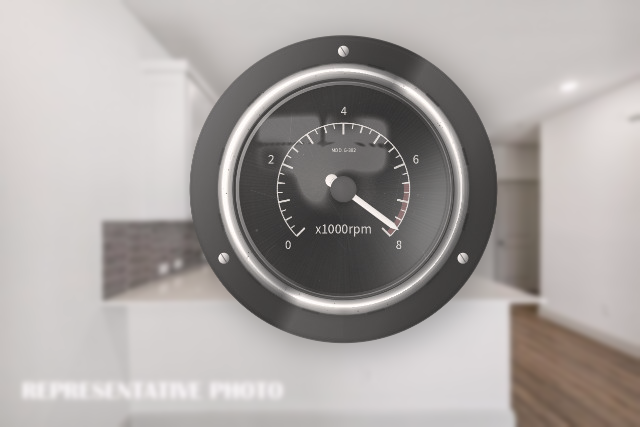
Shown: value=7750 unit=rpm
